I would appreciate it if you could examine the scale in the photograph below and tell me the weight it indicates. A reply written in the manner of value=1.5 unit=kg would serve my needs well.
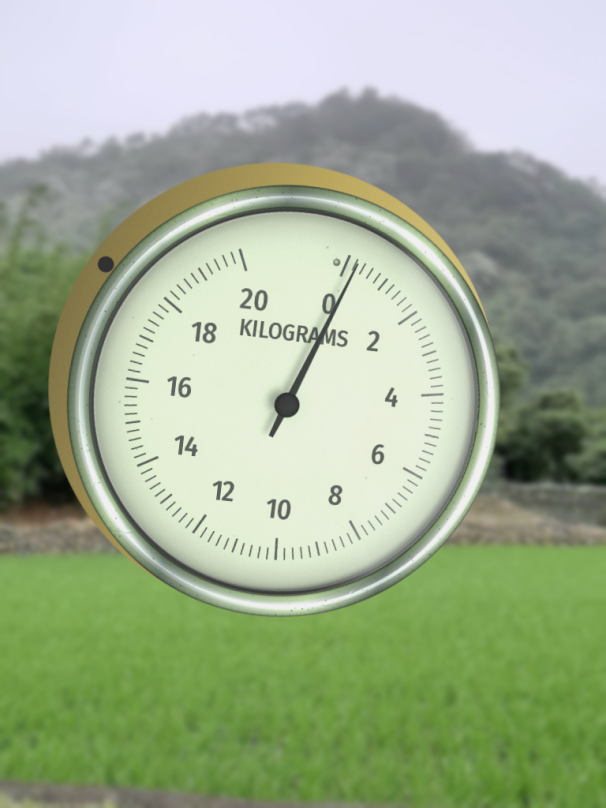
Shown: value=0.2 unit=kg
